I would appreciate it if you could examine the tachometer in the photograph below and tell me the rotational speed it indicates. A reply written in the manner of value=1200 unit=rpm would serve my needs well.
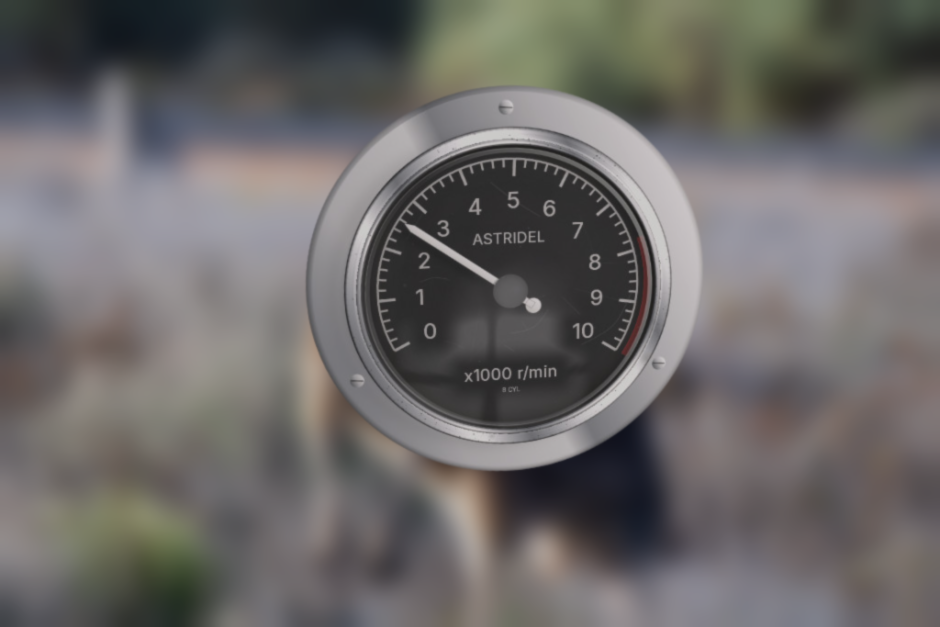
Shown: value=2600 unit=rpm
